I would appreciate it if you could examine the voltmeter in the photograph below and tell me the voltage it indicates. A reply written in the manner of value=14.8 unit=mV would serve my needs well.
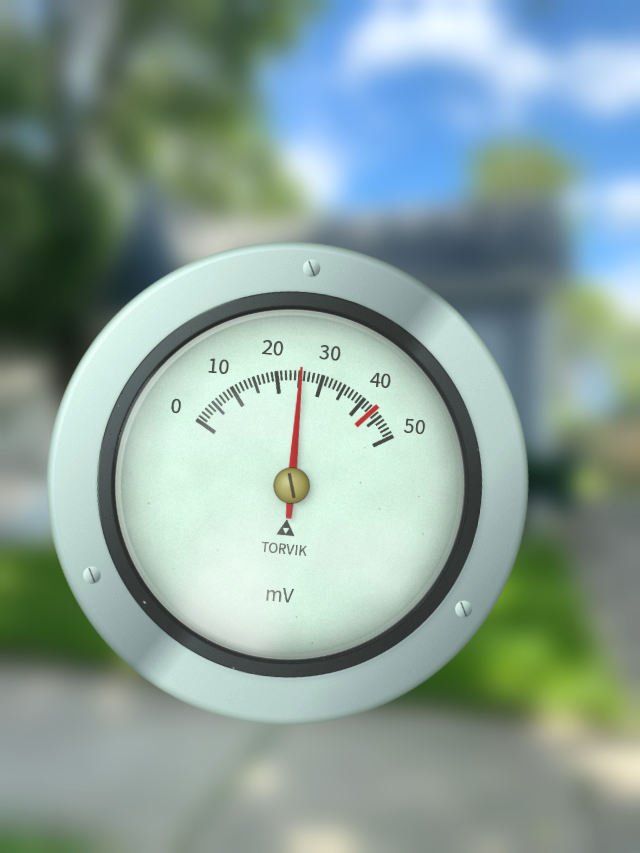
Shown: value=25 unit=mV
